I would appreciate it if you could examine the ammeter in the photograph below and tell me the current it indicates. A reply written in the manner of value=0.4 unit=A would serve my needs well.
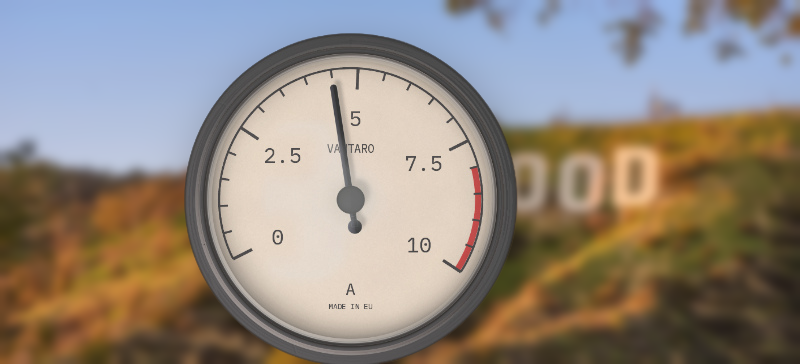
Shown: value=4.5 unit=A
